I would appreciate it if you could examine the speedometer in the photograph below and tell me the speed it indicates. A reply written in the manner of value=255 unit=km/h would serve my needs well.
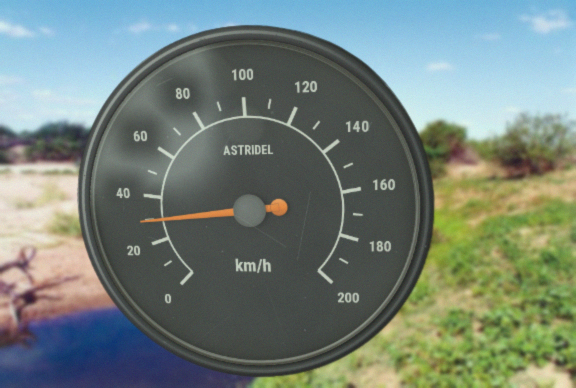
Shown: value=30 unit=km/h
